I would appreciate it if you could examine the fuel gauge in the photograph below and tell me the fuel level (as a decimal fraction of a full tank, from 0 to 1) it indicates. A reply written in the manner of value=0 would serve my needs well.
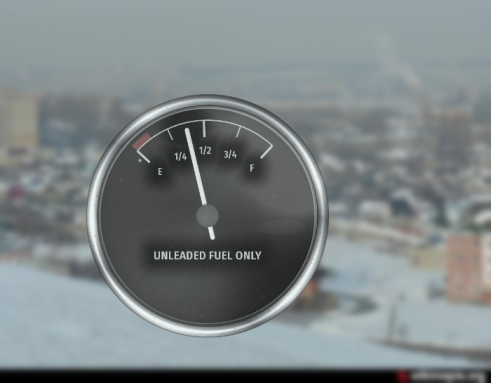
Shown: value=0.375
